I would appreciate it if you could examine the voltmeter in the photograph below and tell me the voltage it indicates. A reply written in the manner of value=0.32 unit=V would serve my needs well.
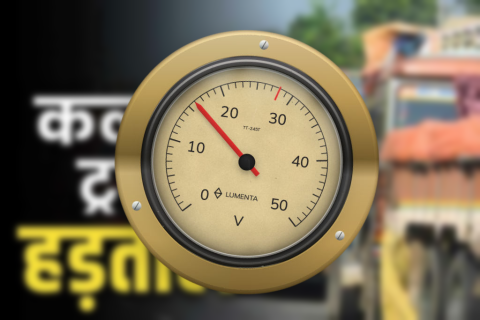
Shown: value=16 unit=V
